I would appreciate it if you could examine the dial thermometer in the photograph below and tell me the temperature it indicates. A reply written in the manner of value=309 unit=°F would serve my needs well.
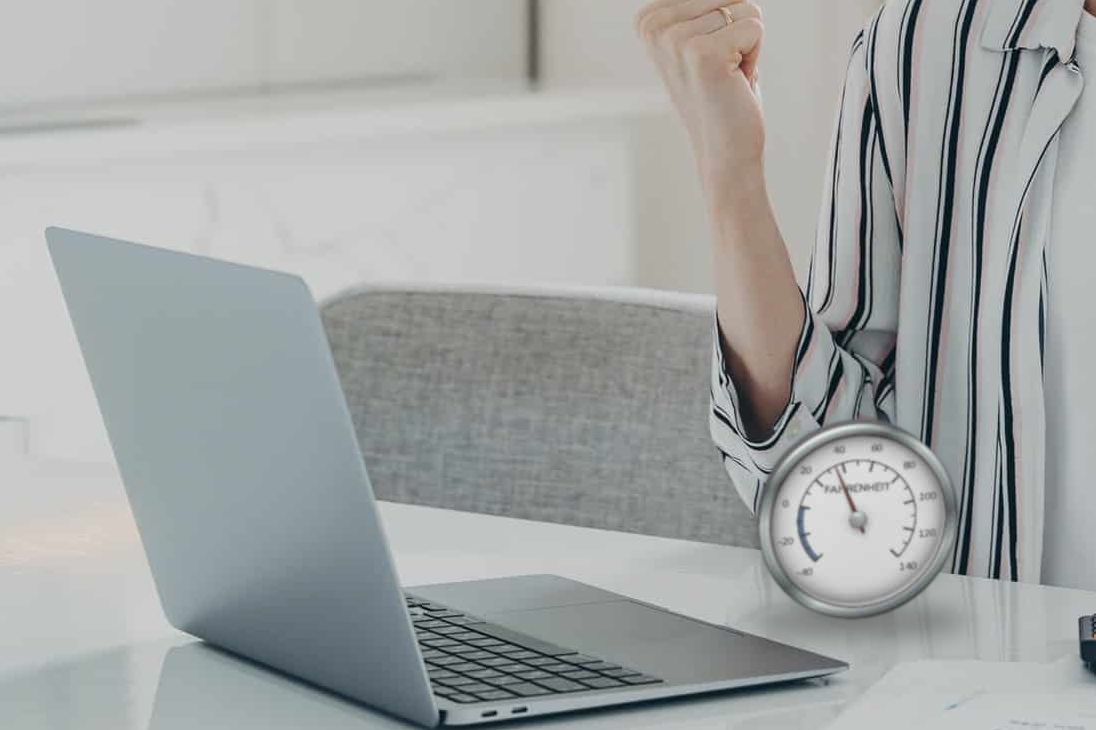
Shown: value=35 unit=°F
